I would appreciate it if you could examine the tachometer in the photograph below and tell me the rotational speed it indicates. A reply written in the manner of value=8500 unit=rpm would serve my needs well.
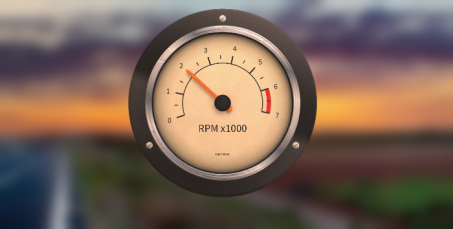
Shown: value=2000 unit=rpm
